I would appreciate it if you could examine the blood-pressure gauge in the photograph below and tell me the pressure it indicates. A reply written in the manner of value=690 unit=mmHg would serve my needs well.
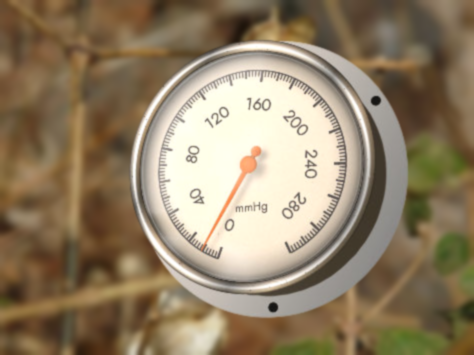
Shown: value=10 unit=mmHg
